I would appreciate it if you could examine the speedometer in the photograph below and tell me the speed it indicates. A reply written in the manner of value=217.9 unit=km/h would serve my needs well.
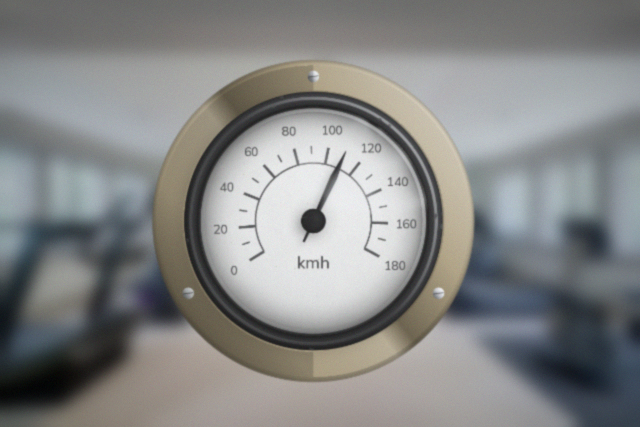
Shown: value=110 unit=km/h
